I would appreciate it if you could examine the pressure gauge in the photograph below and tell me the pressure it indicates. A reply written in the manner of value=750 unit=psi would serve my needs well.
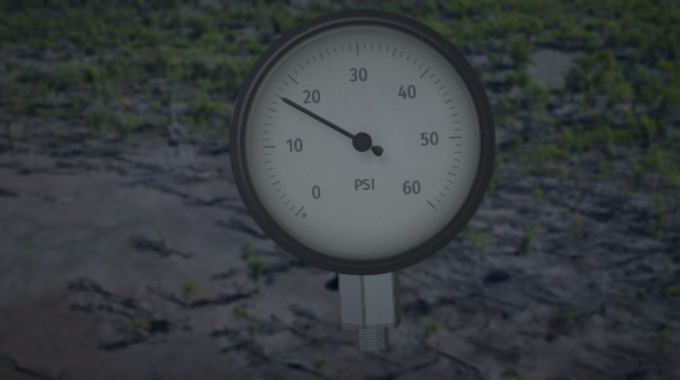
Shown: value=17 unit=psi
